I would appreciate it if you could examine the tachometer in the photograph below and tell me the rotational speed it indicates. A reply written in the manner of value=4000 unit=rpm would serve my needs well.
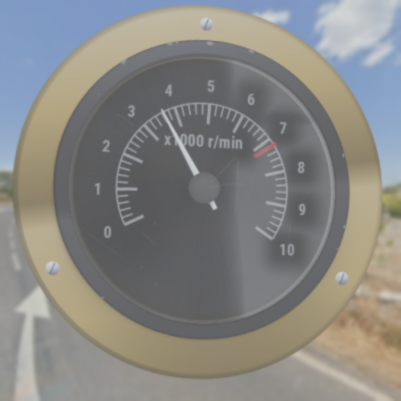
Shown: value=3600 unit=rpm
